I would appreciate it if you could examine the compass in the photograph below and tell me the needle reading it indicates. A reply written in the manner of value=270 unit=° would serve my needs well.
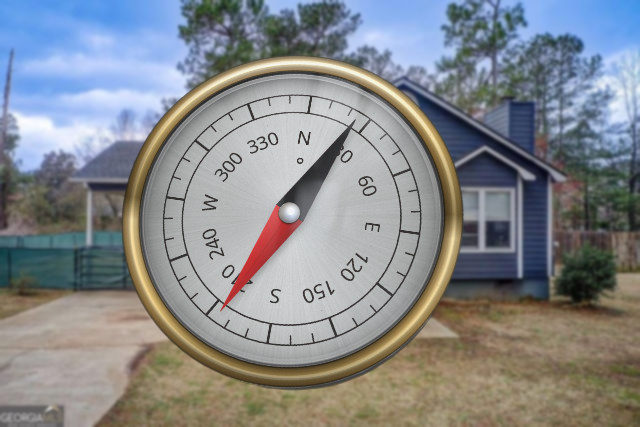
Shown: value=205 unit=°
